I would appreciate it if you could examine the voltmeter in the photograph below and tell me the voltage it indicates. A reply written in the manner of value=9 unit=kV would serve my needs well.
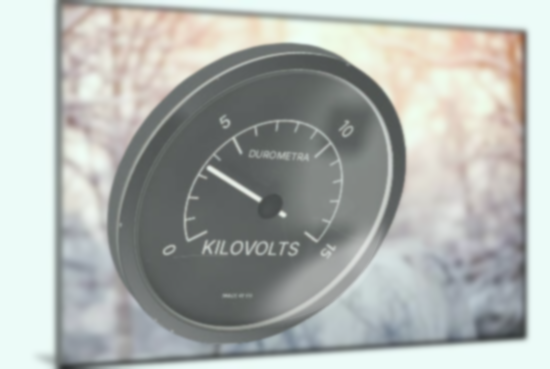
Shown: value=3.5 unit=kV
